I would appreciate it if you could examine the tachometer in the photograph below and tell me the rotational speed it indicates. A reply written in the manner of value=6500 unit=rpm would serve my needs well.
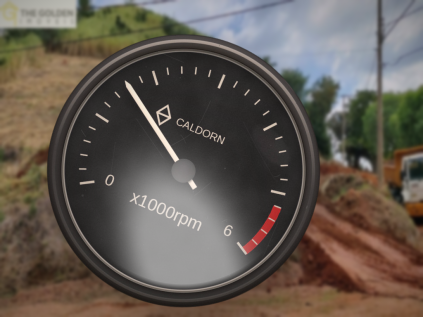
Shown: value=1600 unit=rpm
